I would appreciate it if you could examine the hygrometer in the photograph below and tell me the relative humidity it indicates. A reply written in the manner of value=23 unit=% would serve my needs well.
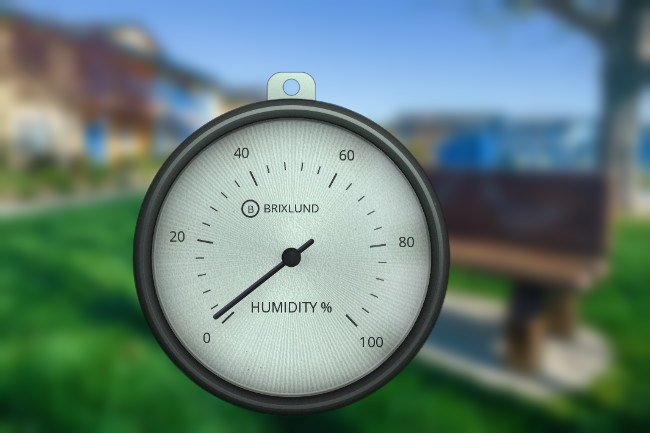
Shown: value=2 unit=%
